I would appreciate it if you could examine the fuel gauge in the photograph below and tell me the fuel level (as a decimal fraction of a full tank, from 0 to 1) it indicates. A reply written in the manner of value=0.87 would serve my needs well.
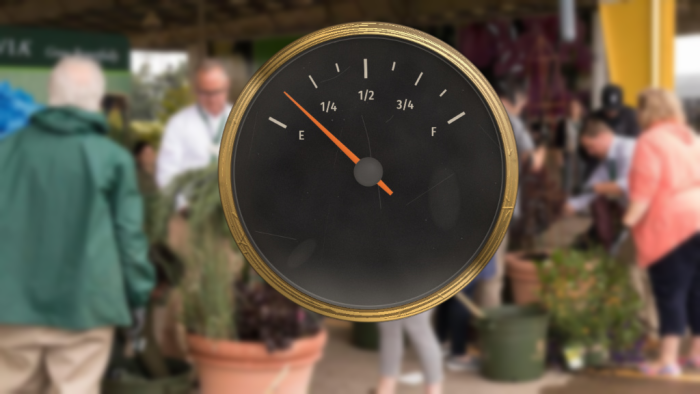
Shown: value=0.125
